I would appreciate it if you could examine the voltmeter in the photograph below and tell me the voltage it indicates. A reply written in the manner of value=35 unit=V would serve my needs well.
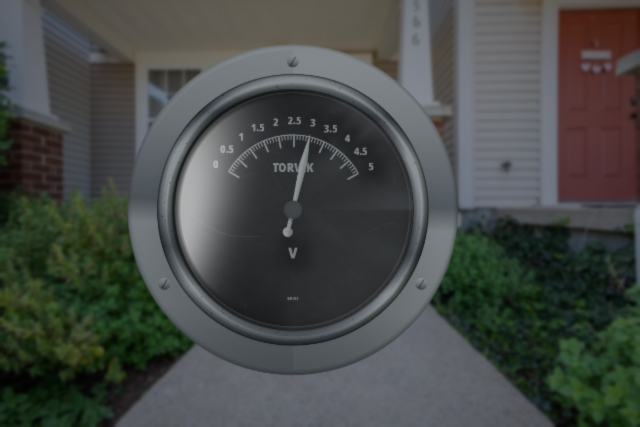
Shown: value=3 unit=V
